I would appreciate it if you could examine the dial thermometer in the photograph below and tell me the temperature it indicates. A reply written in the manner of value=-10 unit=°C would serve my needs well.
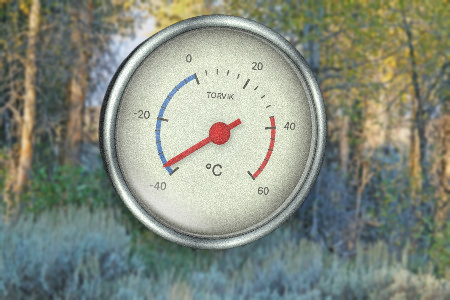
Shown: value=-36 unit=°C
